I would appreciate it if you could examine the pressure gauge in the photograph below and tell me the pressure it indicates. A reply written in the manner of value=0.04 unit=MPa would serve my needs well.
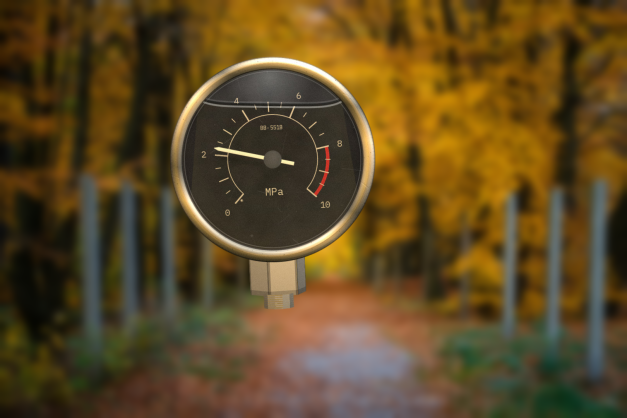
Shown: value=2.25 unit=MPa
